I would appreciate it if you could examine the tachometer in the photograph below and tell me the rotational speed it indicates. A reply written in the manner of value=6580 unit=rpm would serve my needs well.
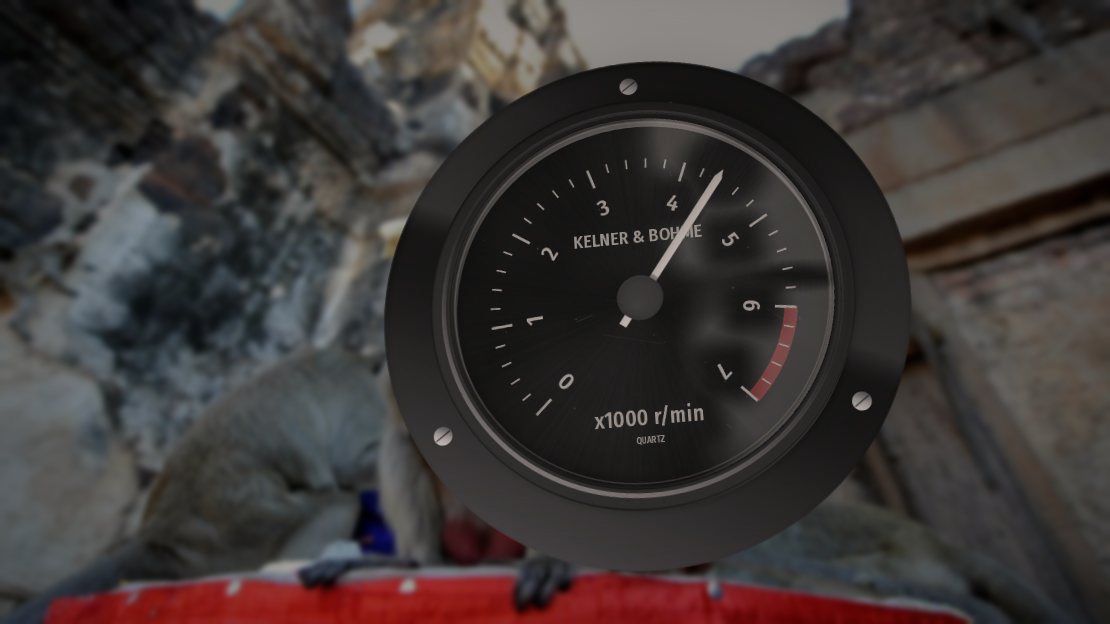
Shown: value=4400 unit=rpm
